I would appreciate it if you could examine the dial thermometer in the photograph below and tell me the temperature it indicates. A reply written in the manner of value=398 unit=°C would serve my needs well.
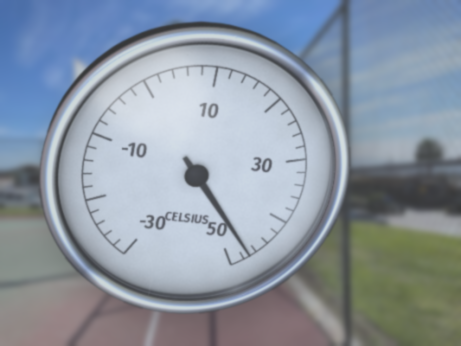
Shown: value=47 unit=°C
